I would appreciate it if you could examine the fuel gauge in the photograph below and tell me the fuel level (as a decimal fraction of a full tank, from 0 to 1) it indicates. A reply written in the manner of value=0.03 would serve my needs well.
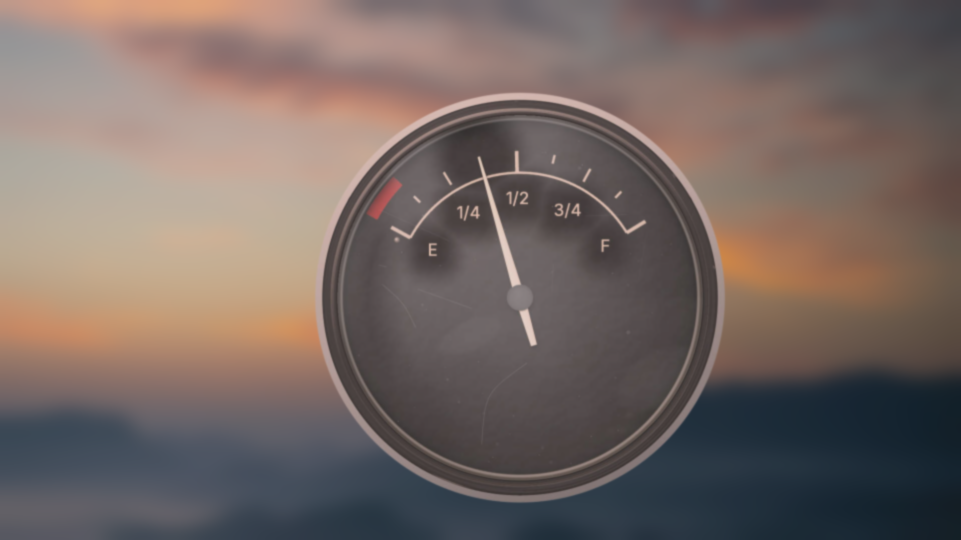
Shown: value=0.375
